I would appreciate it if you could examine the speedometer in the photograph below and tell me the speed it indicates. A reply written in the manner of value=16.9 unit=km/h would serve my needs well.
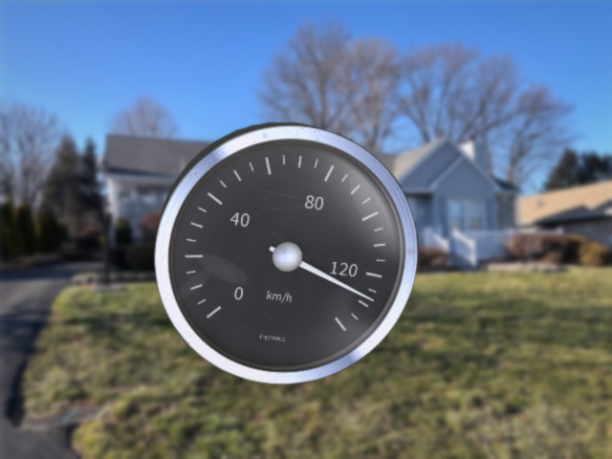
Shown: value=127.5 unit=km/h
